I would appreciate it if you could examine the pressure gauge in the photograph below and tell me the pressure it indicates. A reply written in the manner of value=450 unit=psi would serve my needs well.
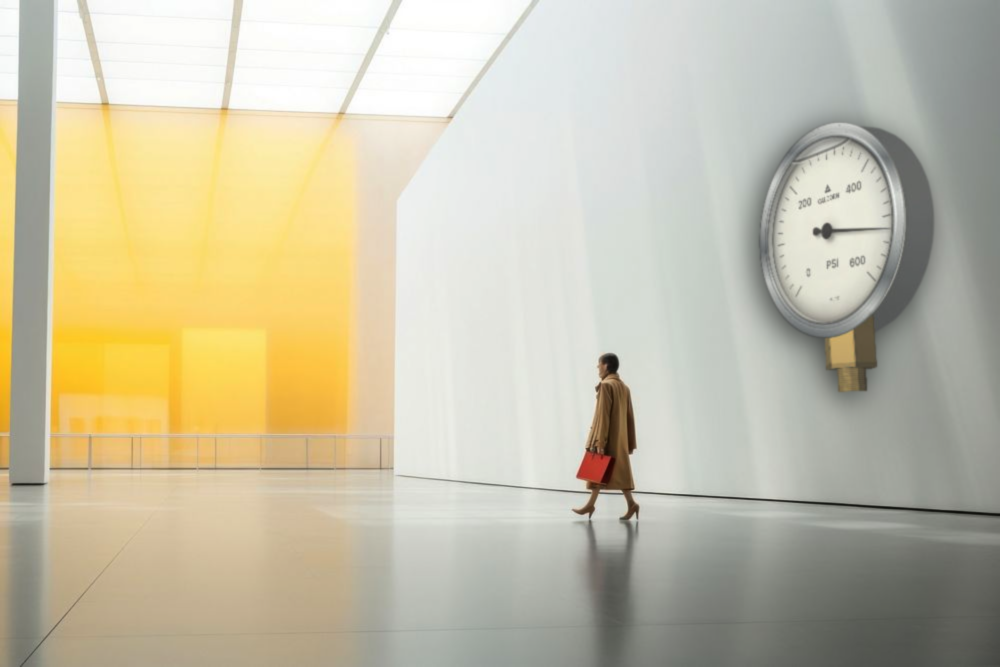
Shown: value=520 unit=psi
